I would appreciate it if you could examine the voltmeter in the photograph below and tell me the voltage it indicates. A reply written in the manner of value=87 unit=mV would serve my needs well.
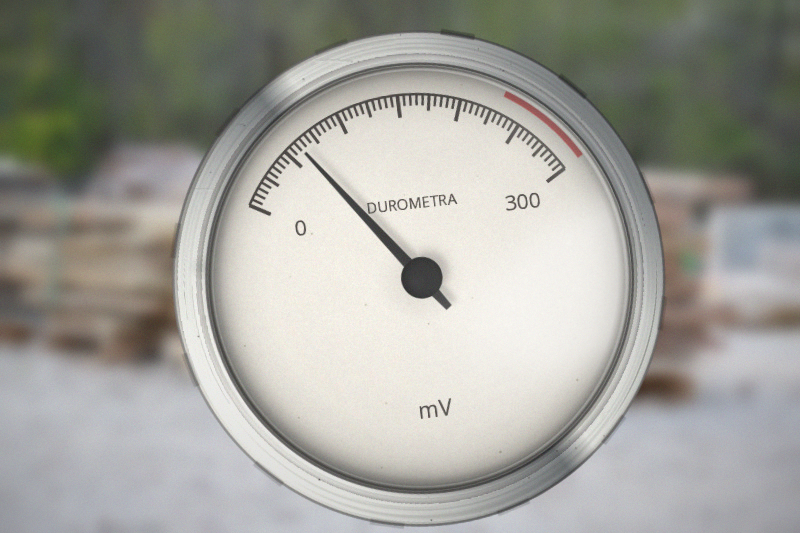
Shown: value=60 unit=mV
